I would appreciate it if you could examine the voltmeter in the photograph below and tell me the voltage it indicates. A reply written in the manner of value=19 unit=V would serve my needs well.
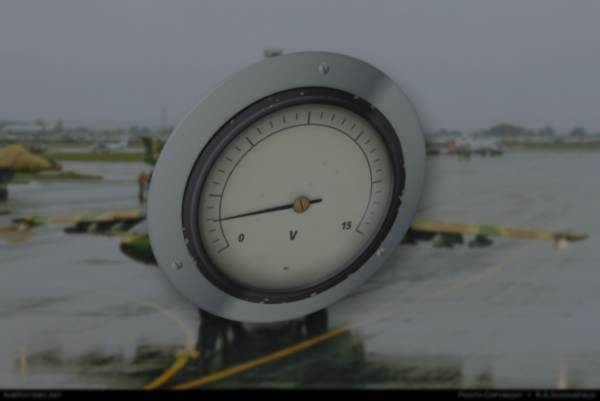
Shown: value=1.5 unit=V
